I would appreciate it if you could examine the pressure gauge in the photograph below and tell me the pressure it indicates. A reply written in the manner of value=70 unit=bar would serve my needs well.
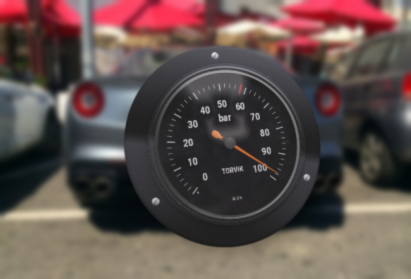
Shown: value=98 unit=bar
